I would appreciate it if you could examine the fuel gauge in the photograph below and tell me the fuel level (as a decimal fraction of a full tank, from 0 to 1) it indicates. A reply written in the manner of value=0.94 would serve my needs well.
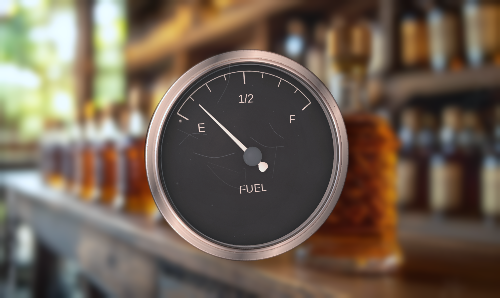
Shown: value=0.125
